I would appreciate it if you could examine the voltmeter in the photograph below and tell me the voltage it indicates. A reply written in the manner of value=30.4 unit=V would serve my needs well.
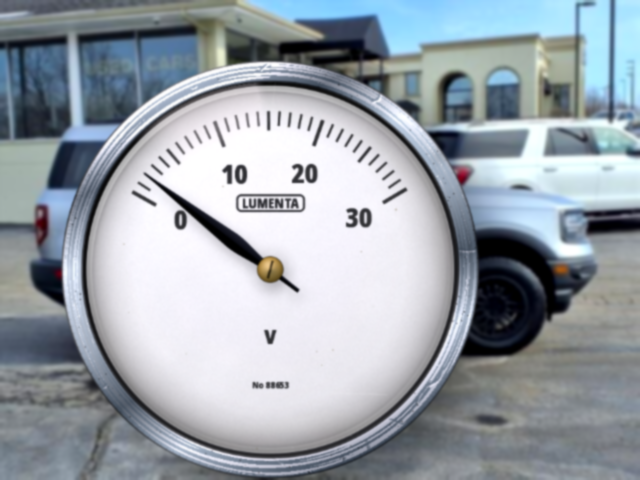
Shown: value=2 unit=V
